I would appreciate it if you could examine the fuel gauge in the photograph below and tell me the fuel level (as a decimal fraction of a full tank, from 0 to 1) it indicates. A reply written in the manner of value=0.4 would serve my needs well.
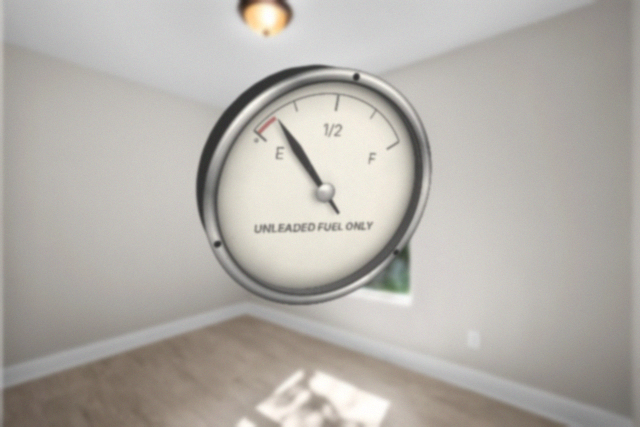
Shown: value=0.125
